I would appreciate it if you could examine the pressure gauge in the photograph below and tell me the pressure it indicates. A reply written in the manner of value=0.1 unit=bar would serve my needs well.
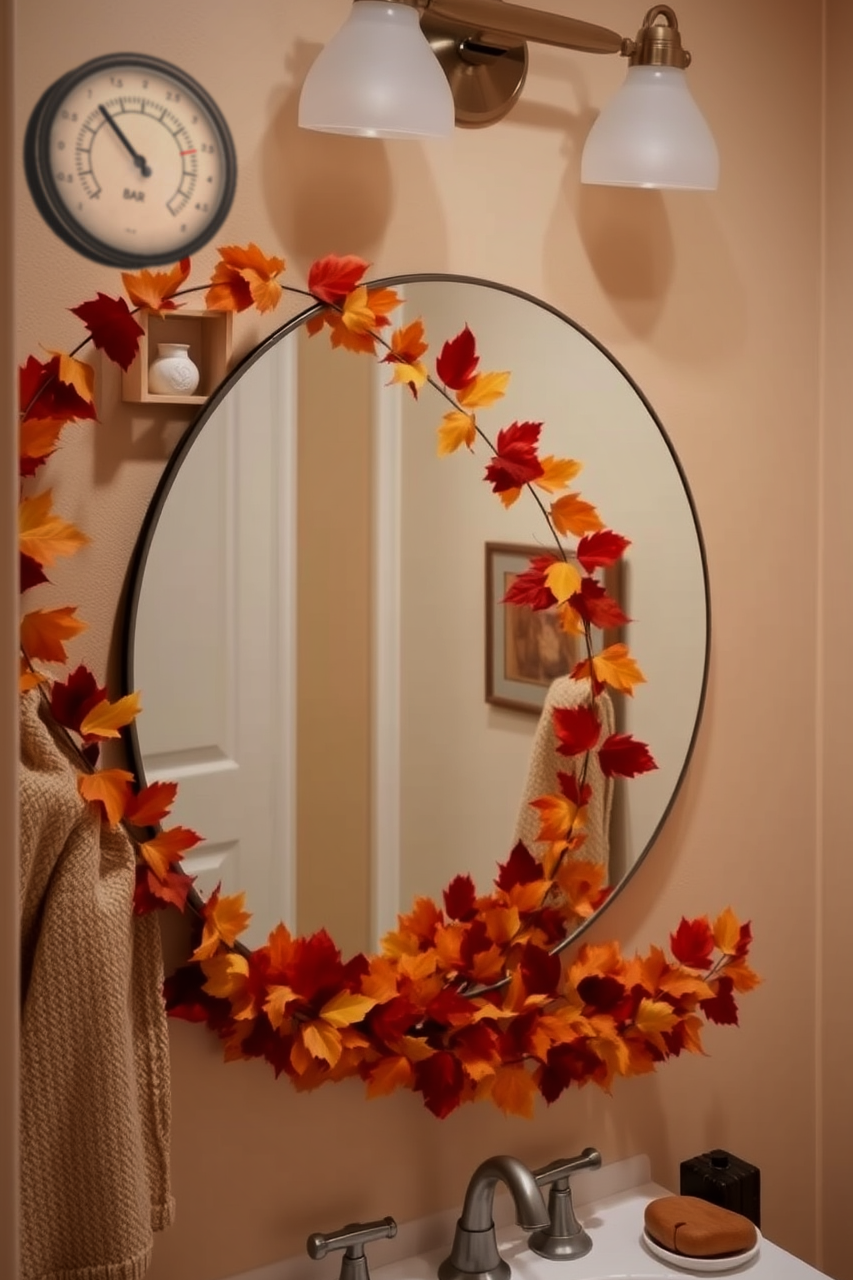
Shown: value=1 unit=bar
